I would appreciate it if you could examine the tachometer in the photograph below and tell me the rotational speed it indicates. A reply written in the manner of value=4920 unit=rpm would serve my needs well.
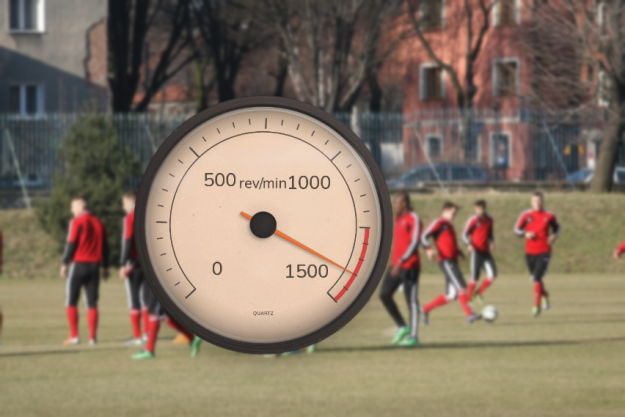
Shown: value=1400 unit=rpm
